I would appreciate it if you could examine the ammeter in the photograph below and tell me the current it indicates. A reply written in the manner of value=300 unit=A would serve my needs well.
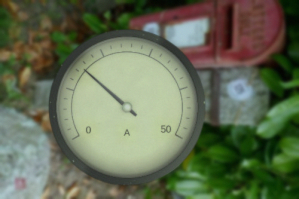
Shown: value=15 unit=A
